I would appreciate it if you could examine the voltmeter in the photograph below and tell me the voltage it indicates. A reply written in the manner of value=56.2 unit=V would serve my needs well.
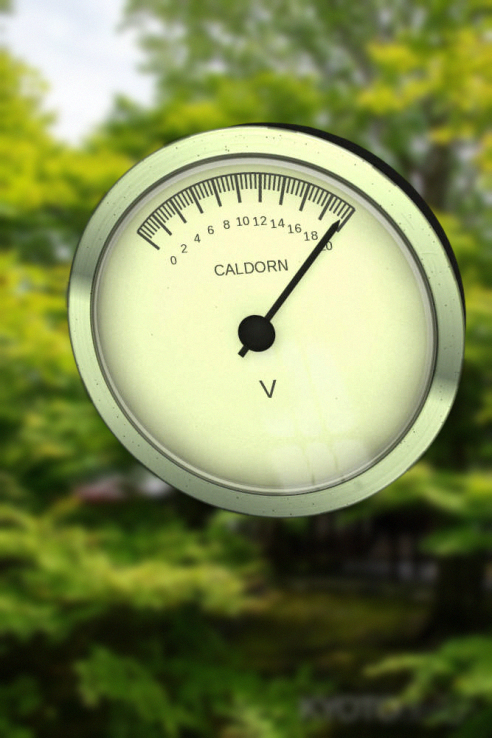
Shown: value=19.6 unit=V
